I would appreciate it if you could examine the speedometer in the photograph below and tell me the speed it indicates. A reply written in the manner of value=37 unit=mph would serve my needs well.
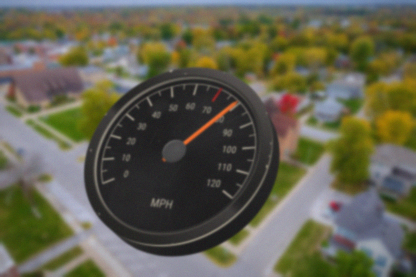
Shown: value=80 unit=mph
